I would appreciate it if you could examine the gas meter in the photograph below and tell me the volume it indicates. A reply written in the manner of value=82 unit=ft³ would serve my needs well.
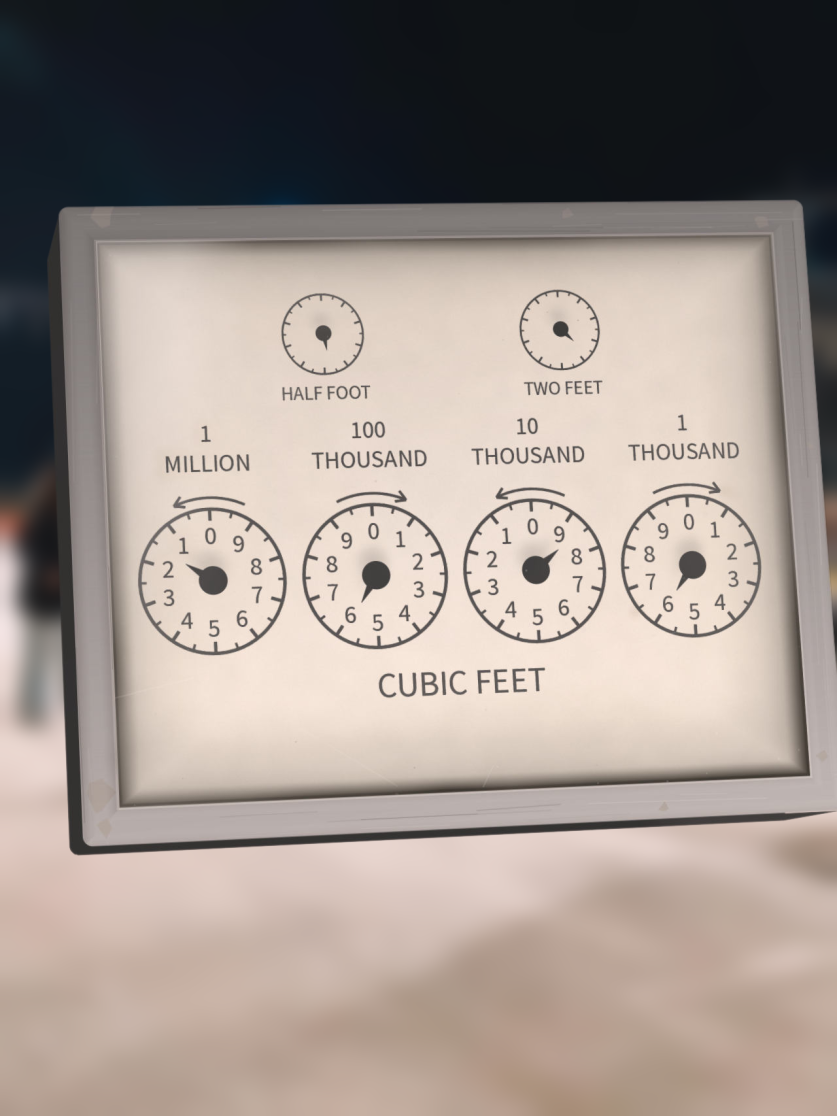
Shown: value=158600 unit=ft³
